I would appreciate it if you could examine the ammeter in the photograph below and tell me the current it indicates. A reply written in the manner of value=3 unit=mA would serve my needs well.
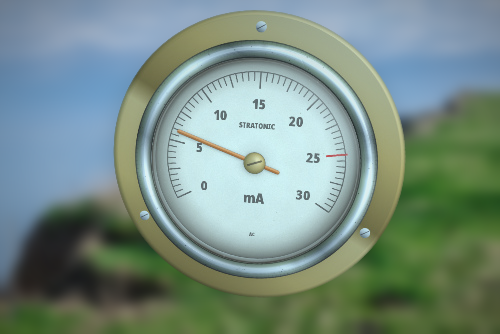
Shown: value=6 unit=mA
